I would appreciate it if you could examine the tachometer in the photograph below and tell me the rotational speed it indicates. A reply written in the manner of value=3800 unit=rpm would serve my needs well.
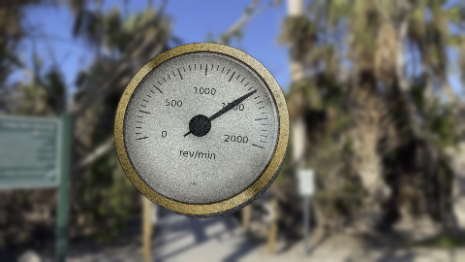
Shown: value=1500 unit=rpm
